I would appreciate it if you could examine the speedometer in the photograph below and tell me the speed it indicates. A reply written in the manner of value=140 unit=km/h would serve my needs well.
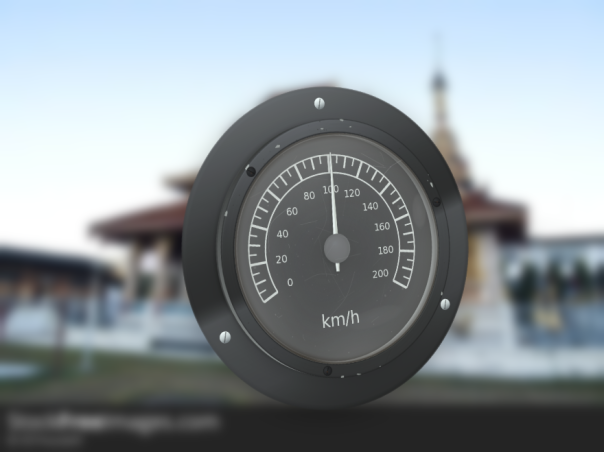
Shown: value=100 unit=km/h
